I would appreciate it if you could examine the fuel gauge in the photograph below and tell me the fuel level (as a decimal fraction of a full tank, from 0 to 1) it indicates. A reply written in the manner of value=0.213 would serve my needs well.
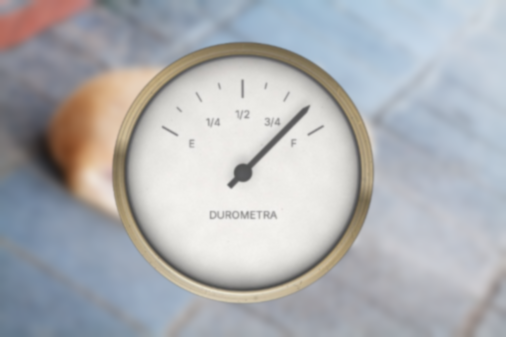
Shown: value=0.875
